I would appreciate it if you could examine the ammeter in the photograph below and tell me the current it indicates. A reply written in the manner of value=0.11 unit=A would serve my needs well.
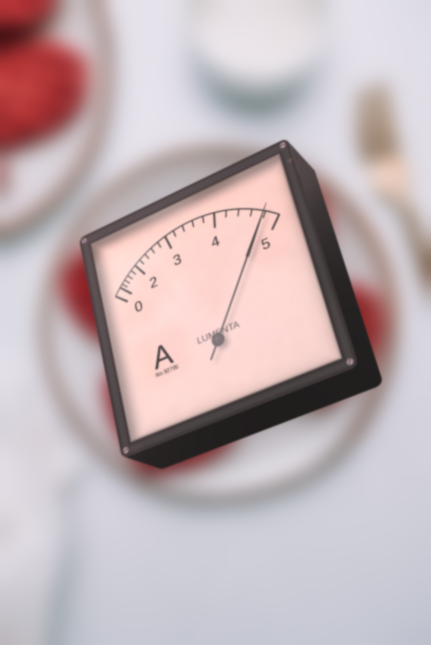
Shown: value=4.8 unit=A
